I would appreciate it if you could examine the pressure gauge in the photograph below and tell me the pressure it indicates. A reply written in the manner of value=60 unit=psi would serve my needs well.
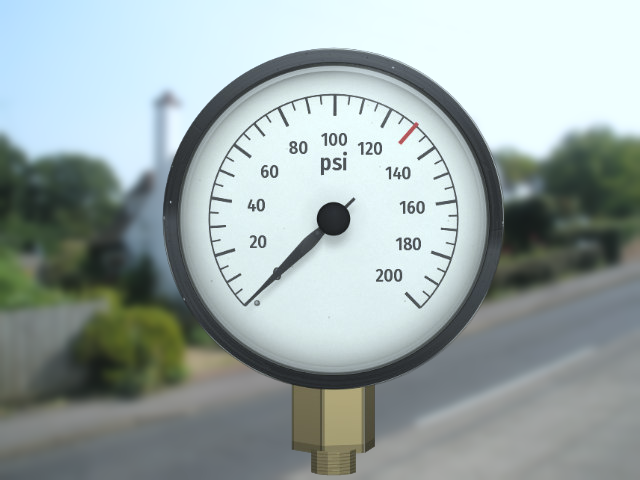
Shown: value=0 unit=psi
